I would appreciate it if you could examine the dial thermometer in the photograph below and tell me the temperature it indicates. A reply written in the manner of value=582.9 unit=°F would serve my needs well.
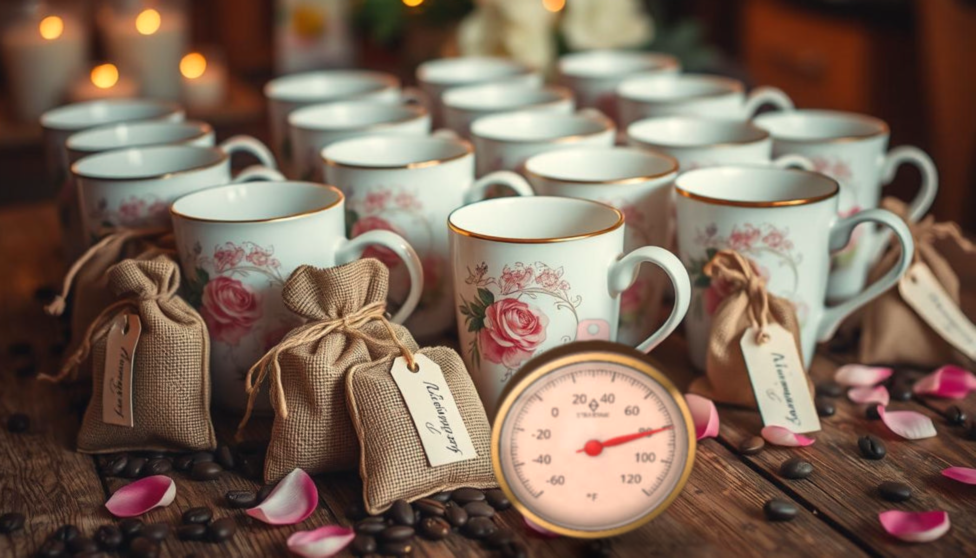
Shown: value=80 unit=°F
